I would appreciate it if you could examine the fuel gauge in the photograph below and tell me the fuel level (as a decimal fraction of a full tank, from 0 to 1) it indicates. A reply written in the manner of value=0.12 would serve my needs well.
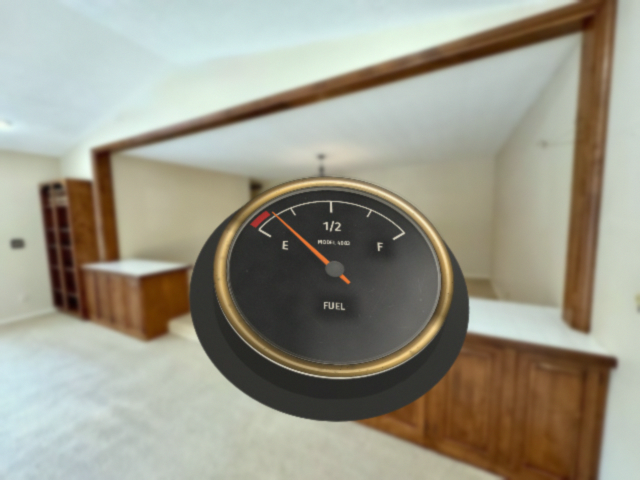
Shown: value=0.125
